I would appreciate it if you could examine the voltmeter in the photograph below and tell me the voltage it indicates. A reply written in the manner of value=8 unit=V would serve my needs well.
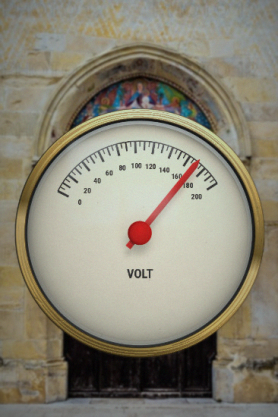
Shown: value=170 unit=V
